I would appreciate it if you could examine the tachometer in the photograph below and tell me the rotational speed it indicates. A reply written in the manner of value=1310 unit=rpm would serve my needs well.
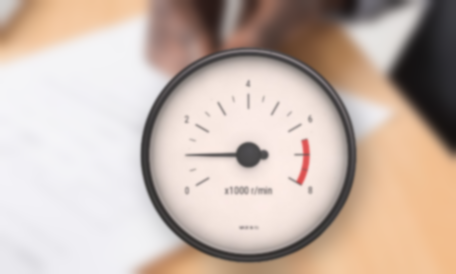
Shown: value=1000 unit=rpm
